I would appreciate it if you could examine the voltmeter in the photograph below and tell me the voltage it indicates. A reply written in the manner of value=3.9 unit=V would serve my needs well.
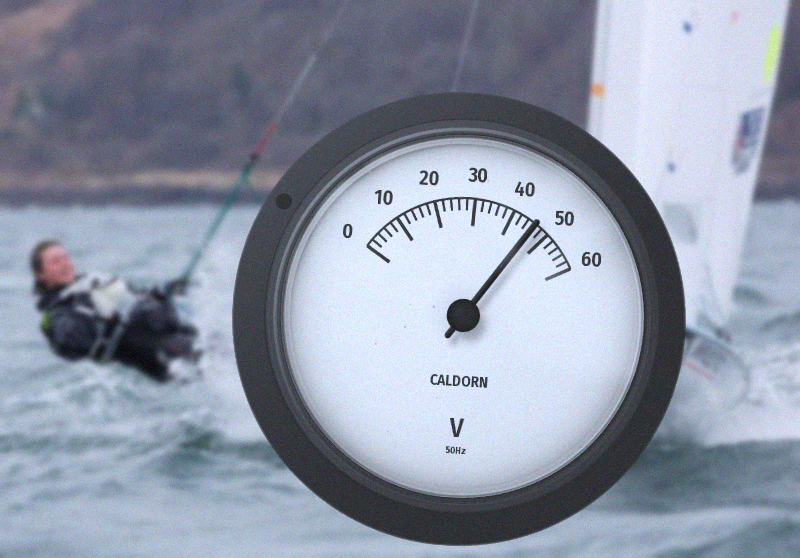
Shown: value=46 unit=V
